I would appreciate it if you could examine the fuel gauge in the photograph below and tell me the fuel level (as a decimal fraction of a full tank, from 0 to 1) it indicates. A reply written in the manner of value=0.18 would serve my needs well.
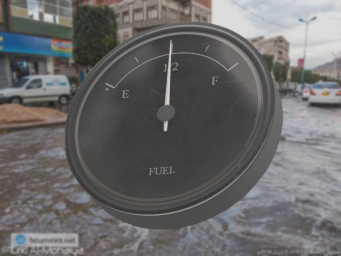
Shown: value=0.5
